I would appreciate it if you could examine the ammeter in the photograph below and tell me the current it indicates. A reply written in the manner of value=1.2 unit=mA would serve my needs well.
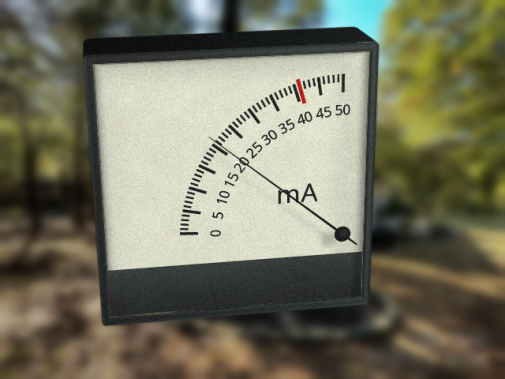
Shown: value=21 unit=mA
